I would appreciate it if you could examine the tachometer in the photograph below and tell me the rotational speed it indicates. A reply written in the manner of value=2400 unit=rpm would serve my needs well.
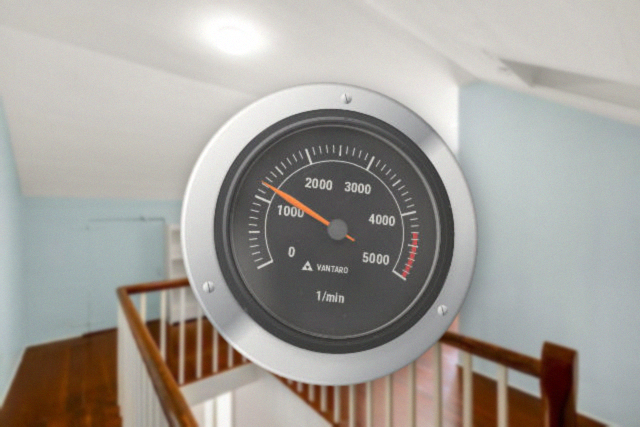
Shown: value=1200 unit=rpm
